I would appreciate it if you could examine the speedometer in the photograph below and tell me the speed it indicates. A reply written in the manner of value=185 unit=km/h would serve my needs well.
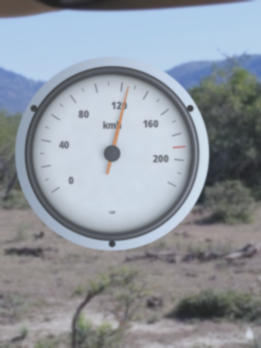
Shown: value=125 unit=km/h
